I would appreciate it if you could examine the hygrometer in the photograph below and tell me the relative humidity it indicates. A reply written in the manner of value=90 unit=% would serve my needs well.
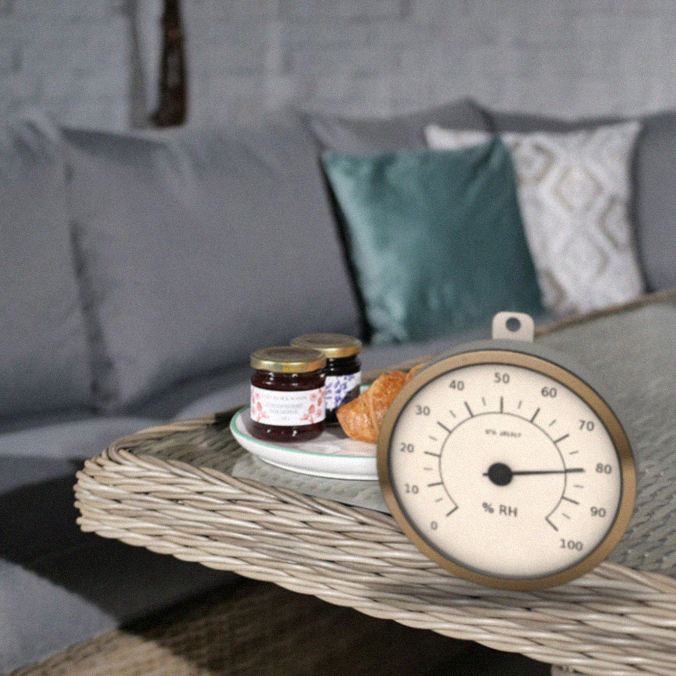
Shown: value=80 unit=%
